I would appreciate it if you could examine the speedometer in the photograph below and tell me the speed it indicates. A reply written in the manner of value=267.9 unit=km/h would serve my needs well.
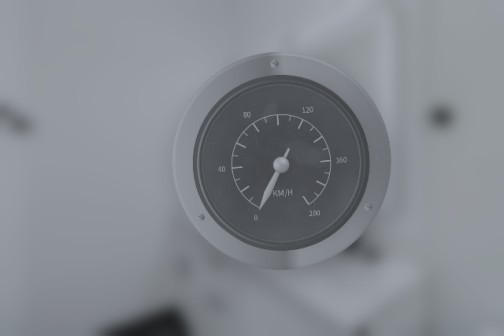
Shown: value=0 unit=km/h
